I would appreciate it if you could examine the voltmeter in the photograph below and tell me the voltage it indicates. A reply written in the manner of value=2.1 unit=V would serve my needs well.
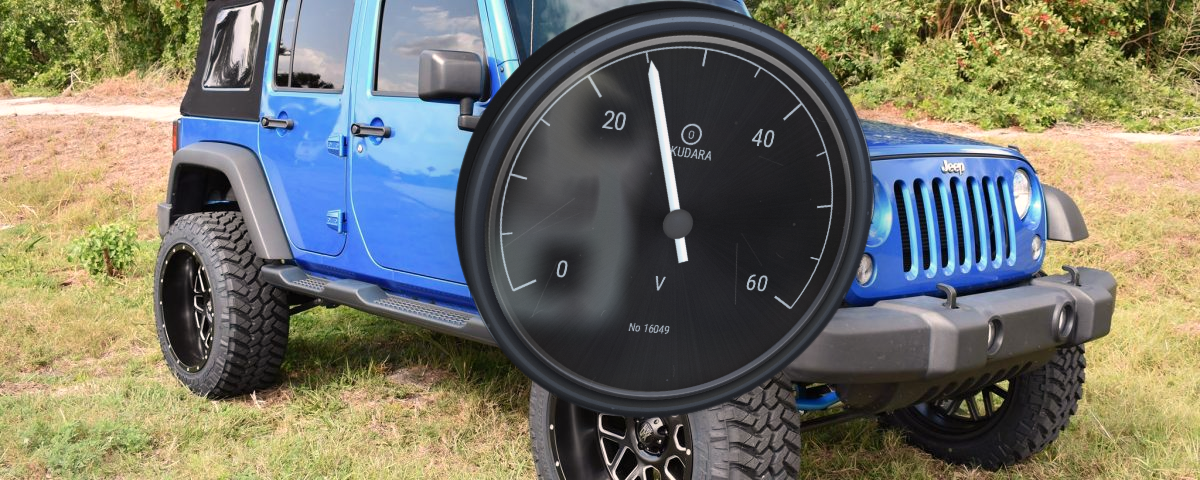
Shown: value=25 unit=V
